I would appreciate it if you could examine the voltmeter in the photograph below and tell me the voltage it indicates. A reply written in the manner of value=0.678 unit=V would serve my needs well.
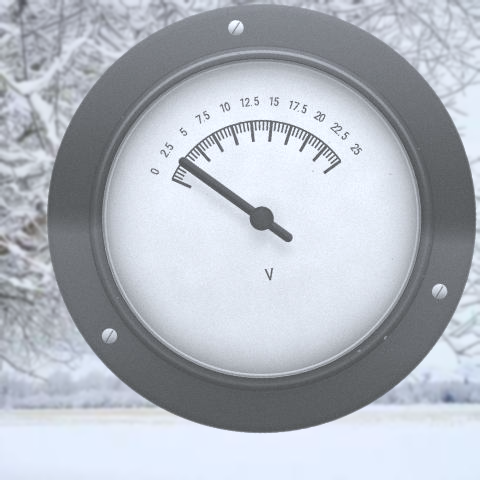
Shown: value=2.5 unit=V
